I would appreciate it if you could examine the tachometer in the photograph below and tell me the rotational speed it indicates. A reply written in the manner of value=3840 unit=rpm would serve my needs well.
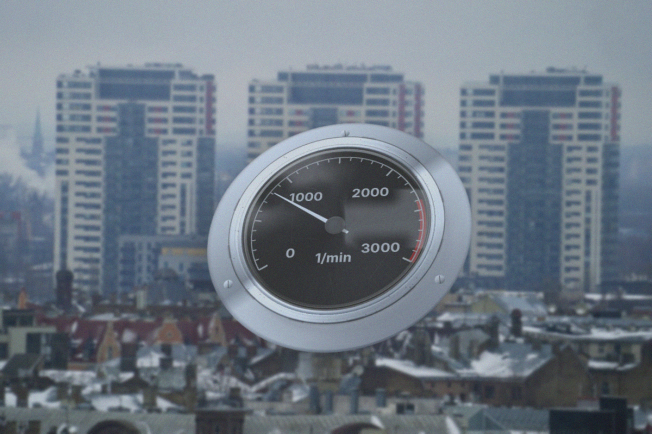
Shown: value=800 unit=rpm
